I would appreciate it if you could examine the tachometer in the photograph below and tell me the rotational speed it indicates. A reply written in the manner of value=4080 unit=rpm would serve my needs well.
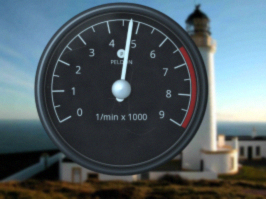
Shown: value=4750 unit=rpm
